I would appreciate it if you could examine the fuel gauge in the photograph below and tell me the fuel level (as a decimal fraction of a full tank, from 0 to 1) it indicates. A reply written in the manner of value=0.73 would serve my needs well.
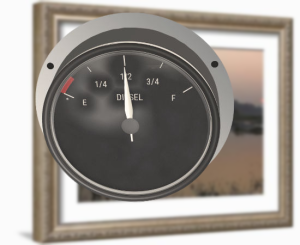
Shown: value=0.5
